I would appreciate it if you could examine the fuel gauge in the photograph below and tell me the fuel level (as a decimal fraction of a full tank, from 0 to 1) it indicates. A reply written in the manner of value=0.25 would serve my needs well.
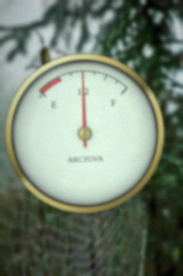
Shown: value=0.5
